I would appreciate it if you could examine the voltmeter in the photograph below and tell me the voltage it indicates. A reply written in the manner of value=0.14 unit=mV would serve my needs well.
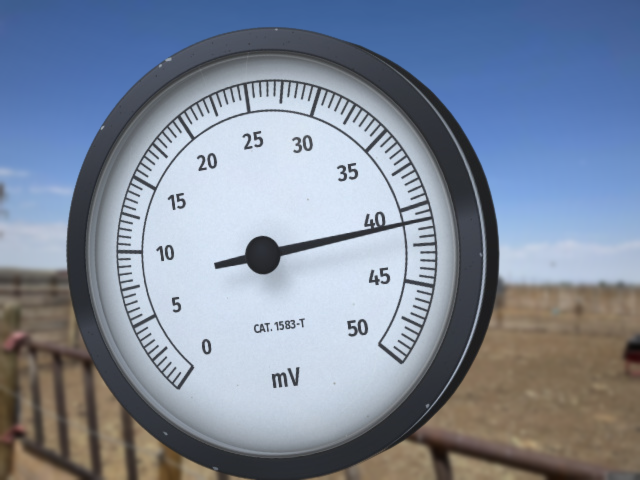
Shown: value=41 unit=mV
